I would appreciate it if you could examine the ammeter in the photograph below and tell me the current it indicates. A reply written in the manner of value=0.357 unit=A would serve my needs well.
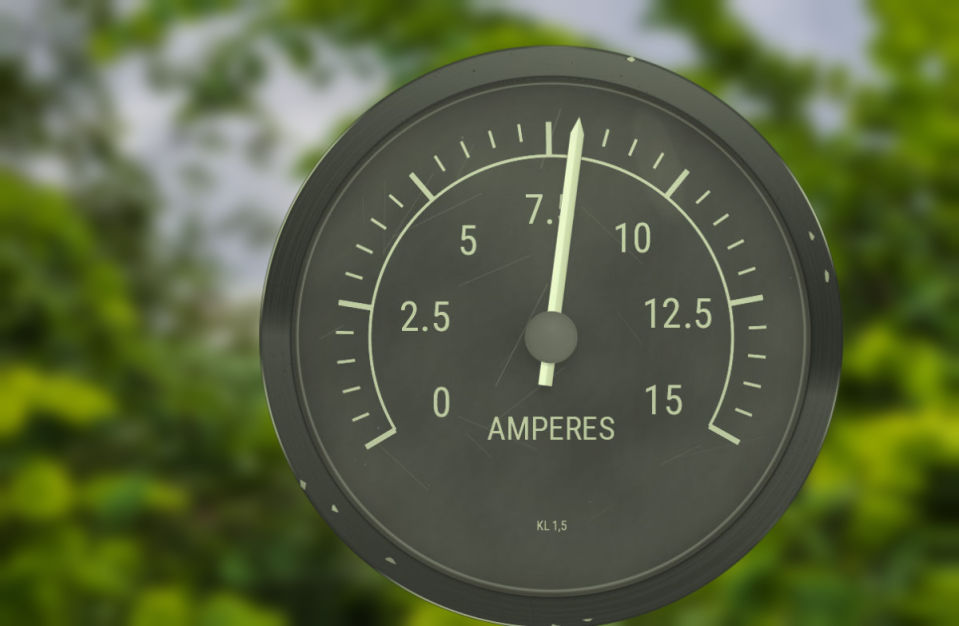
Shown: value=8 unit=A
